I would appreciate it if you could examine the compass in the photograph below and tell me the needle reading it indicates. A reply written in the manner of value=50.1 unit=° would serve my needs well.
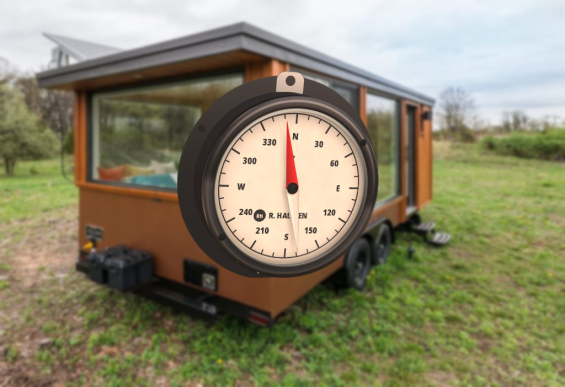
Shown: value=350 unit=°
